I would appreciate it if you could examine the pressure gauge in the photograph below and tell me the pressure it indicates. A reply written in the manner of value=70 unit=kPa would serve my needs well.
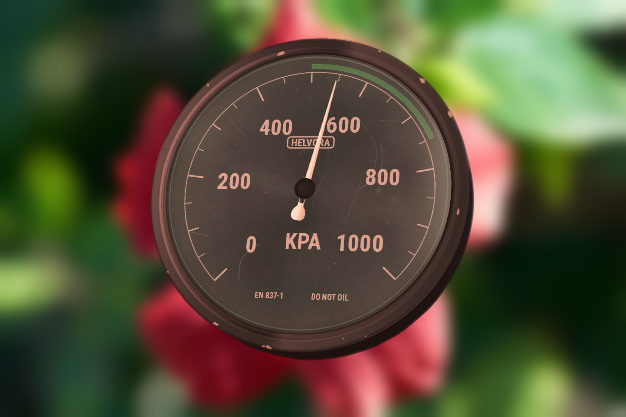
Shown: value=550 unit=kPa
